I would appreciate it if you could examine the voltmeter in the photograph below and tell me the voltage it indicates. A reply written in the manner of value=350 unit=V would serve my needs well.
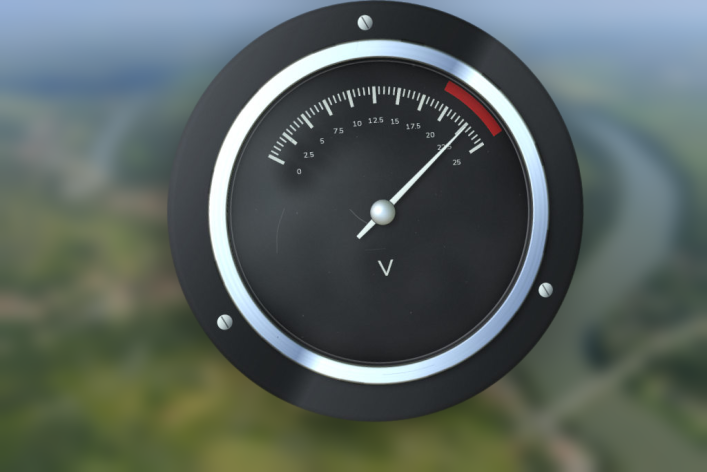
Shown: value=22.5 unit=V
